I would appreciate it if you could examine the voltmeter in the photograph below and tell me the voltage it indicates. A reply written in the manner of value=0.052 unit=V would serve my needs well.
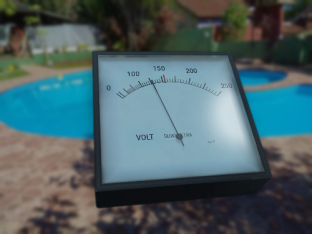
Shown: value=125 unit=V
